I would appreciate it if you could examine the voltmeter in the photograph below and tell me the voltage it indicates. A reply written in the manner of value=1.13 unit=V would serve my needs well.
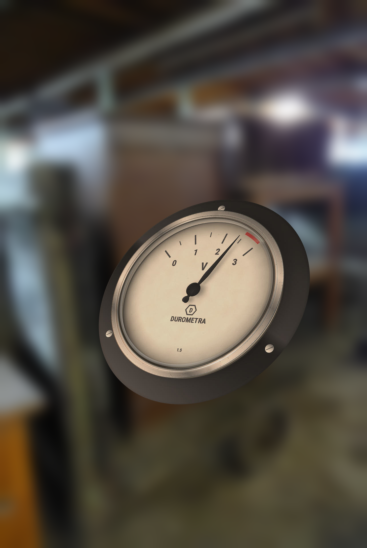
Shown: value=2.5 unit=V
